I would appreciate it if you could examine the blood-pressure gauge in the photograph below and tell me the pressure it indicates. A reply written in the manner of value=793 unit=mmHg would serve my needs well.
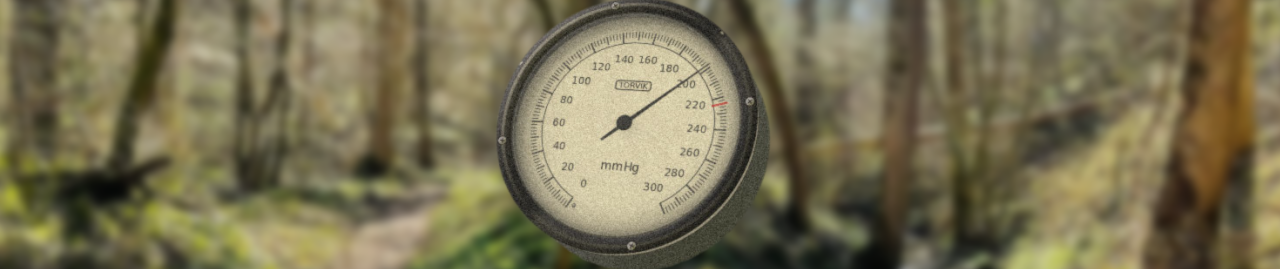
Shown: value=200 unit=mmHg
